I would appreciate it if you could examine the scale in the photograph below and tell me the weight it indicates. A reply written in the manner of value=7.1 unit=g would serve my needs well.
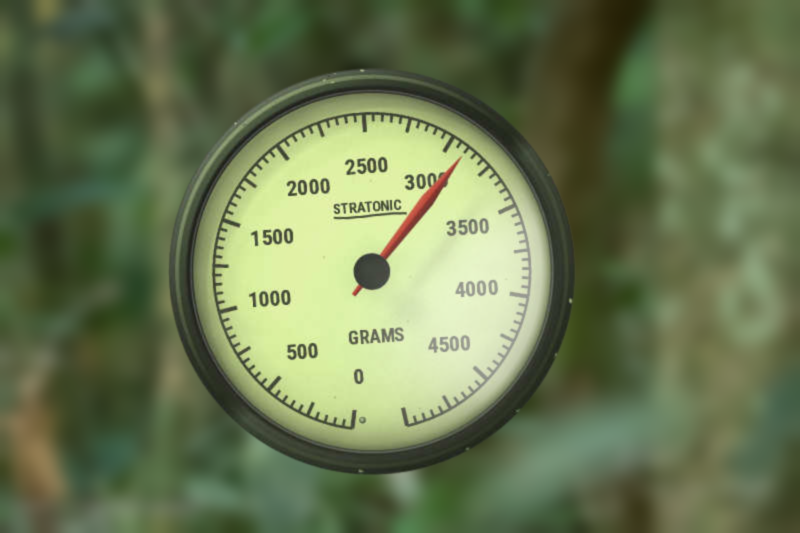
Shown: value=3100 unit=g
